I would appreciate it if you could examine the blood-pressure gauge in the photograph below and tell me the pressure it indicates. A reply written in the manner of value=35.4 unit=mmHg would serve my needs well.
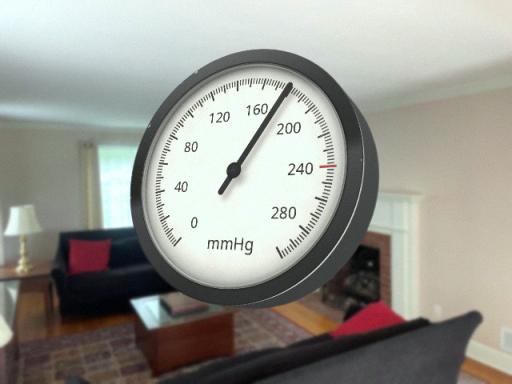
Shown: value=180 unit=mmHg
